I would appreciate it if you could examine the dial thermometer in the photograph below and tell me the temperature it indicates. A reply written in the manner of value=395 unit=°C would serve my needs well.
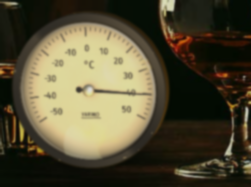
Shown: value=40 unit=°C
